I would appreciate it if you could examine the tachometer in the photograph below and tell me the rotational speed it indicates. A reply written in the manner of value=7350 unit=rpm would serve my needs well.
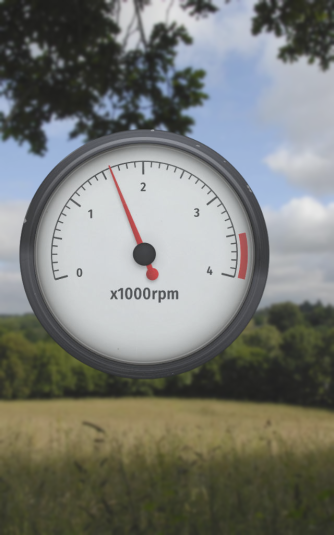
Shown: value=1600 unit=rpm
